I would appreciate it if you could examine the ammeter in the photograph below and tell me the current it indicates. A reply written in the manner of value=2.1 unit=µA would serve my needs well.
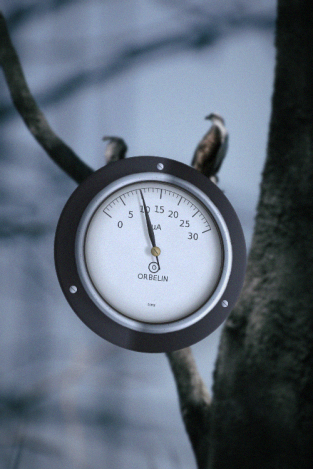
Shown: value=10 unit=µA
